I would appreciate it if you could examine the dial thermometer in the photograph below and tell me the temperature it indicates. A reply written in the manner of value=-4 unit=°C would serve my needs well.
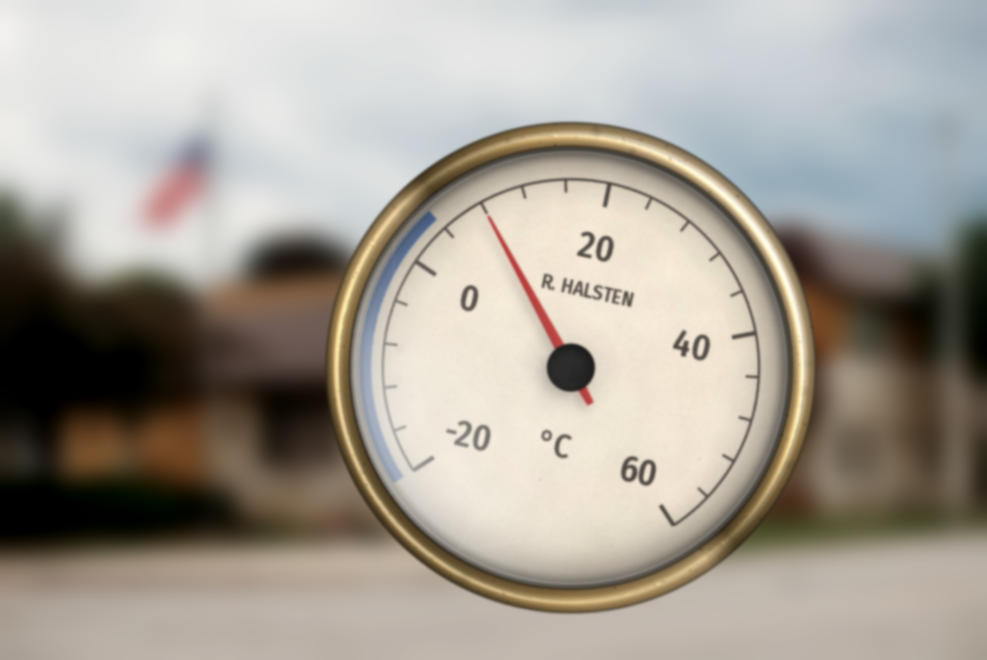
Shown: value=8 unit=°C
